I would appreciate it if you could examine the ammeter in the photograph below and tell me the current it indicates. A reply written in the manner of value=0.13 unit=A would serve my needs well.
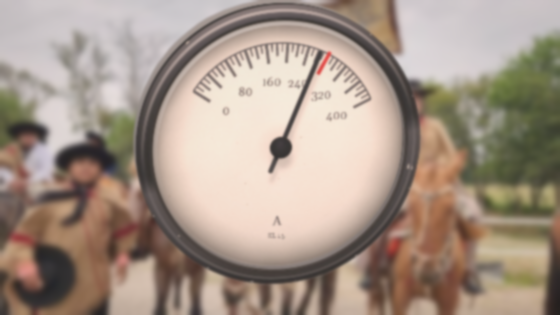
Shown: value=260 unit=A
